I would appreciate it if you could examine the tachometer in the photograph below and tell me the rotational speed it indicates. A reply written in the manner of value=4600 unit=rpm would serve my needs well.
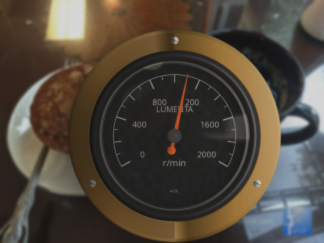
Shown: value=1100 unit=rpm
